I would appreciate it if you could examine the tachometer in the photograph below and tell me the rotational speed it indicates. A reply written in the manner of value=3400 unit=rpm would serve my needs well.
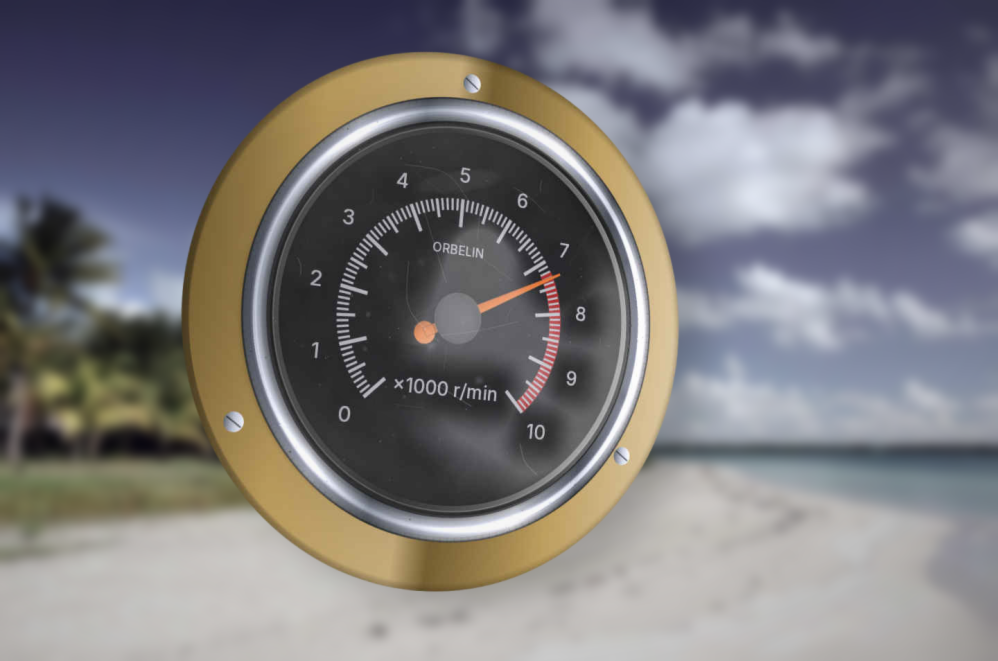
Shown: value=7300 unit=rpm
